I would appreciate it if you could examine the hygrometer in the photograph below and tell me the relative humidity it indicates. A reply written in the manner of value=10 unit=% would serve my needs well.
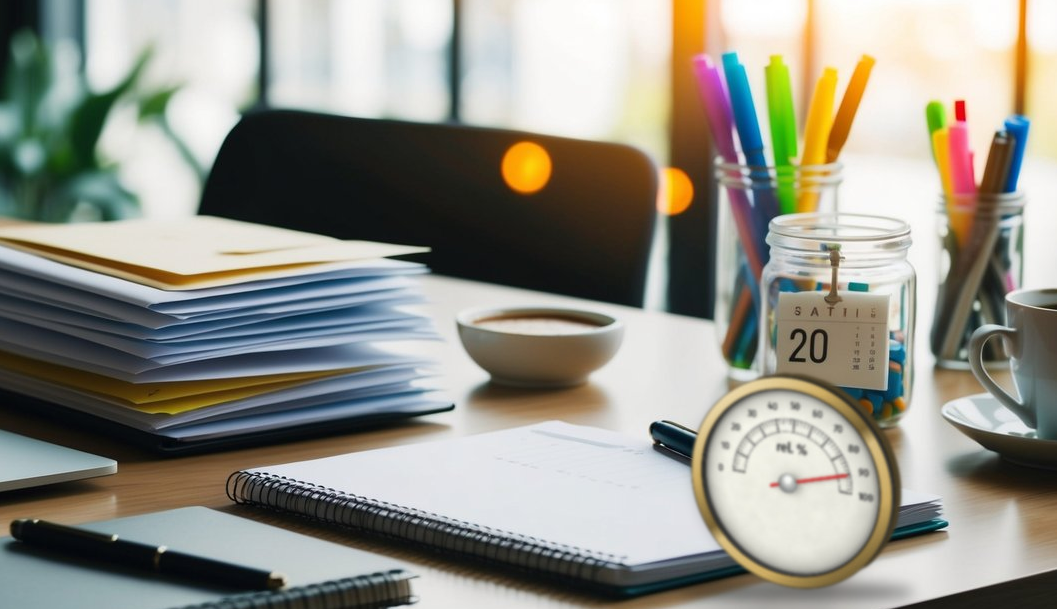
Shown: value=90 unit=%
